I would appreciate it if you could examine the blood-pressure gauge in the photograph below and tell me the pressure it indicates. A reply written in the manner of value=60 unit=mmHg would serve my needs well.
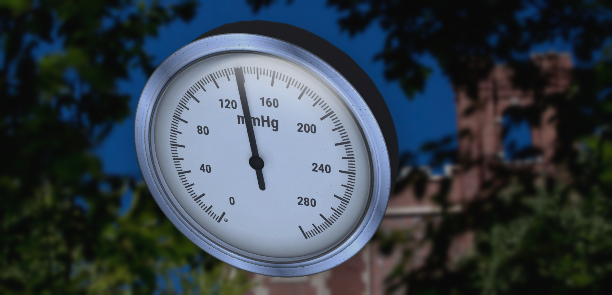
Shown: value=140 unit=mmHg
